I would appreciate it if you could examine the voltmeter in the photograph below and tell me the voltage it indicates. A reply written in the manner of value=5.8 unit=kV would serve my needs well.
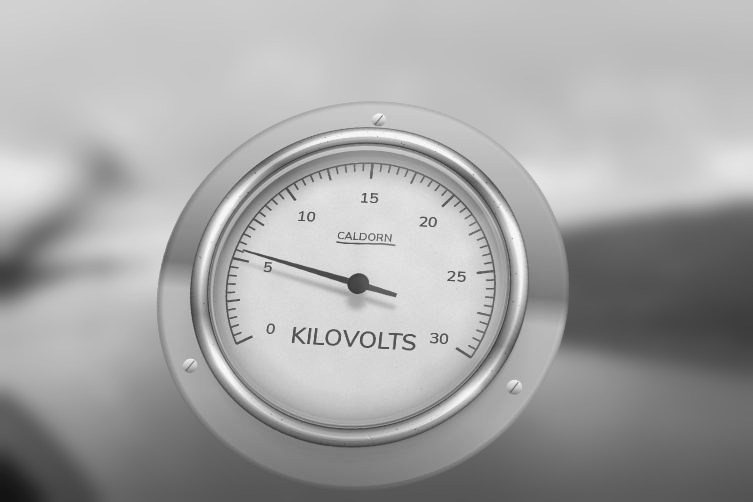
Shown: value=5.5 unit=kV
